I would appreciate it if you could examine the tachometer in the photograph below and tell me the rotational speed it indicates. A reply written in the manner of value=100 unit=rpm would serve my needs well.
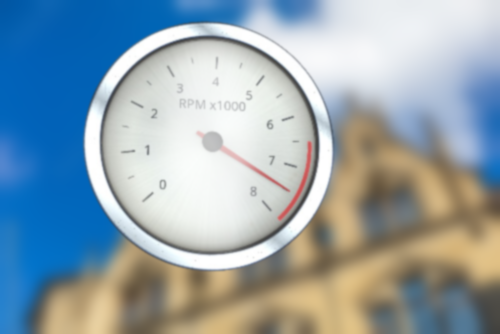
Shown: value=7500 unit=rpm
